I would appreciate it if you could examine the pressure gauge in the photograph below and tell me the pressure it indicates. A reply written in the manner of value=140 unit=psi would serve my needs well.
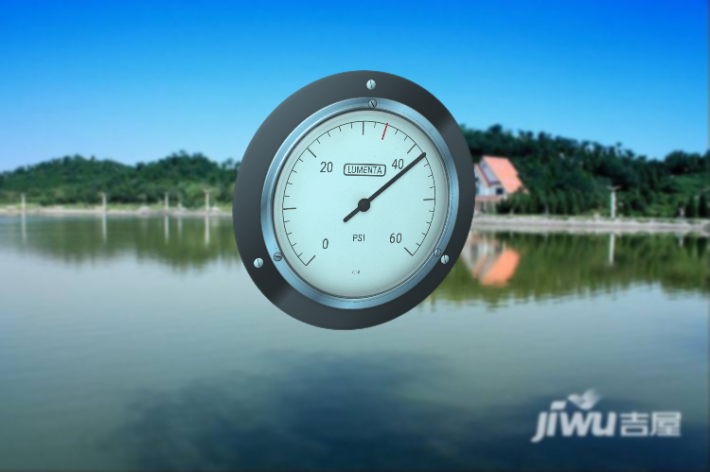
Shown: value=42 unit=psi
